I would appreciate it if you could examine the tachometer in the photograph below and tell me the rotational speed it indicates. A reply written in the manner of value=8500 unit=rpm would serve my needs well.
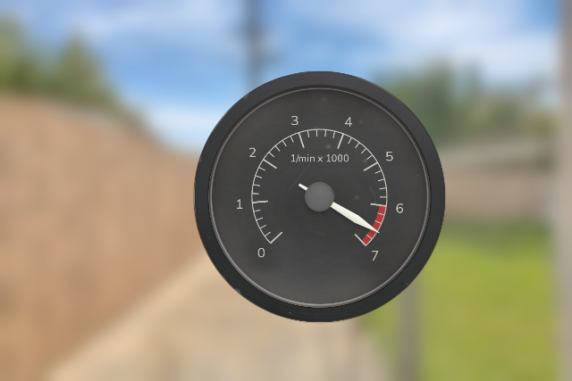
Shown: value=6600 unit=rpm
